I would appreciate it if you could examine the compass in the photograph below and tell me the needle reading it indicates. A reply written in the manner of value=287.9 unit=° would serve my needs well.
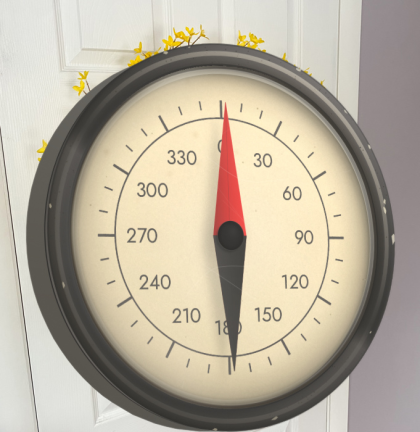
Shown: value=0 unit=°
